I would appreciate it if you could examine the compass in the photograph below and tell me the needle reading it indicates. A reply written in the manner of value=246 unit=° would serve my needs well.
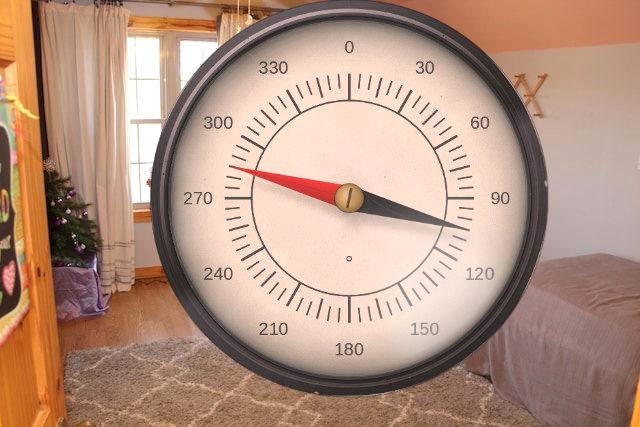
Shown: value=285 unit=°
